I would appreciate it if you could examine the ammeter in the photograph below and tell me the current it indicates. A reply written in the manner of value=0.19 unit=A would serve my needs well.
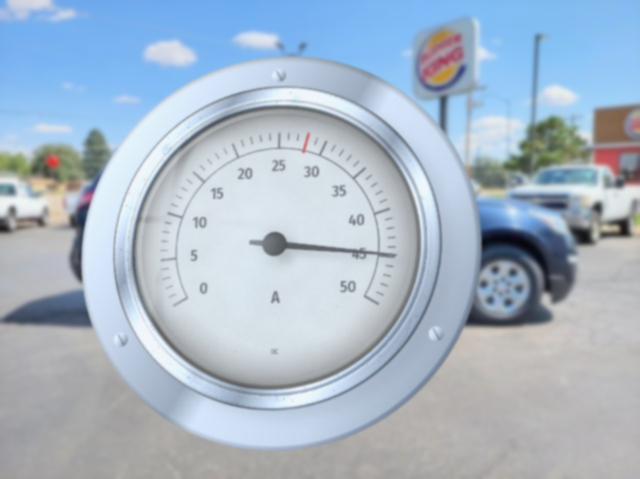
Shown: value=45 unit=A
